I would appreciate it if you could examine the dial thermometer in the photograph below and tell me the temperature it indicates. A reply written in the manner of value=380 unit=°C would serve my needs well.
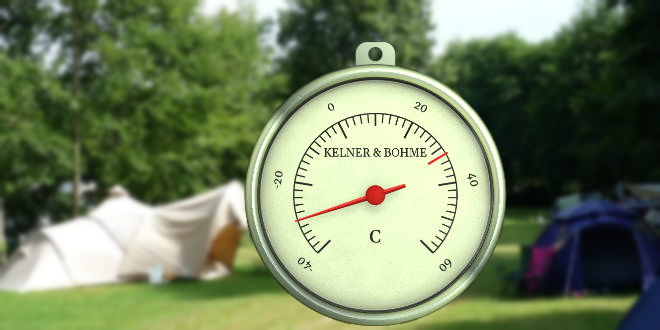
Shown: value=-30 unit=°C
